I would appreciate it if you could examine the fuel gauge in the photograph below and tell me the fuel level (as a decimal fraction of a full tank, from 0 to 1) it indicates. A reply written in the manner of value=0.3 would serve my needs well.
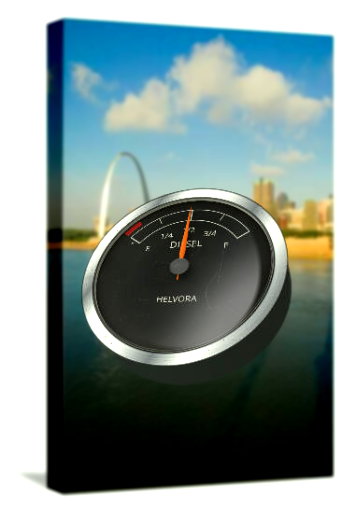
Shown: value=0.5
